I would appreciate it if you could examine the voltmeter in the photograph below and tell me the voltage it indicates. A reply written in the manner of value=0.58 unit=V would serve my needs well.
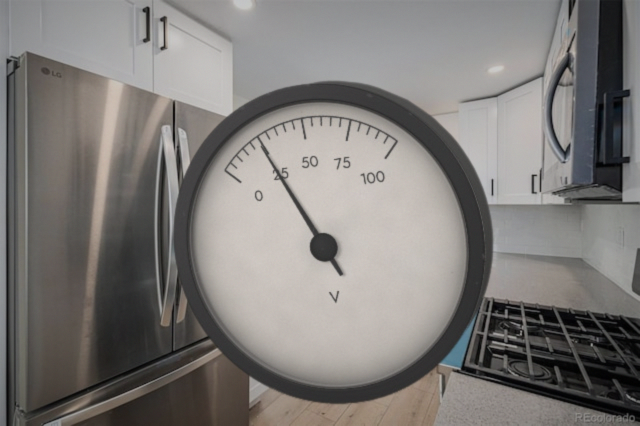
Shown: value=25 unit=V
